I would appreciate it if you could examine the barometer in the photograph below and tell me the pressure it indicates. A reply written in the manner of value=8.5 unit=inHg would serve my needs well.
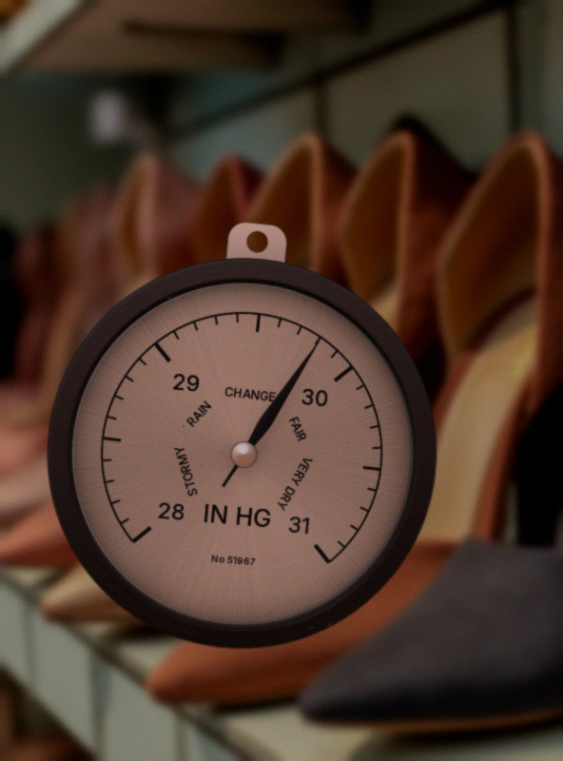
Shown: value=29.8 unit=inHg
